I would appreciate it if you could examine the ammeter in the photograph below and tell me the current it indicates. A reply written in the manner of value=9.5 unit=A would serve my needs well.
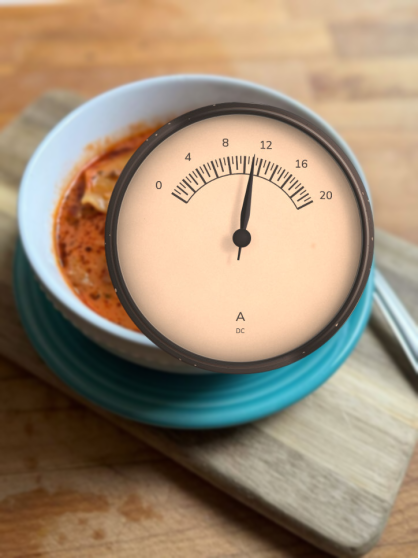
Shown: value=11 unit=A
